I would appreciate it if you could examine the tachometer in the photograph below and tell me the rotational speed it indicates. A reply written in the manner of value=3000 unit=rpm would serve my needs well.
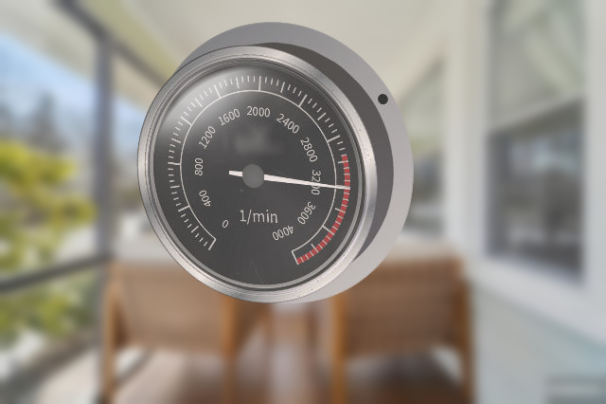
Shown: value=3200 unit=rpm
